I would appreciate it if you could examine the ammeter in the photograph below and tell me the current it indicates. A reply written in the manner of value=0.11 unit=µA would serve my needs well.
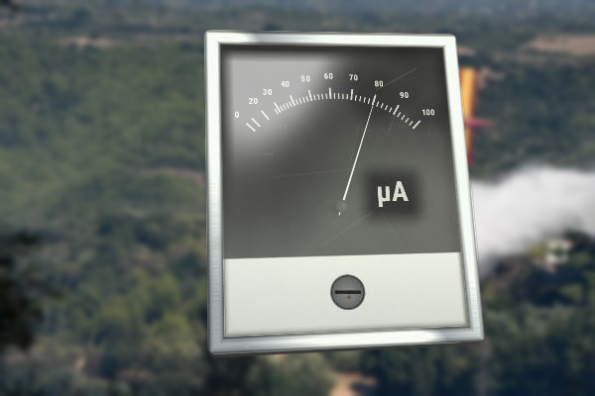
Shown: value=80 unit=µA
